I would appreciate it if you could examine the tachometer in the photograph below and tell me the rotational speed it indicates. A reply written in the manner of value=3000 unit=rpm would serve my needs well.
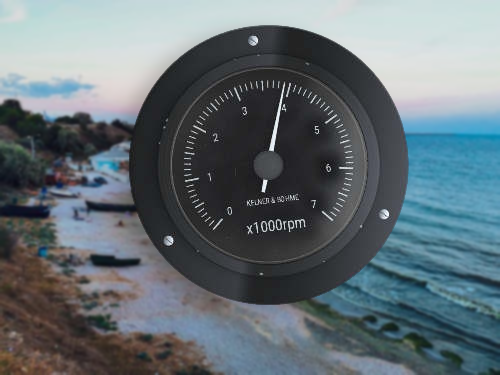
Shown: value=3900 unit=rpm
